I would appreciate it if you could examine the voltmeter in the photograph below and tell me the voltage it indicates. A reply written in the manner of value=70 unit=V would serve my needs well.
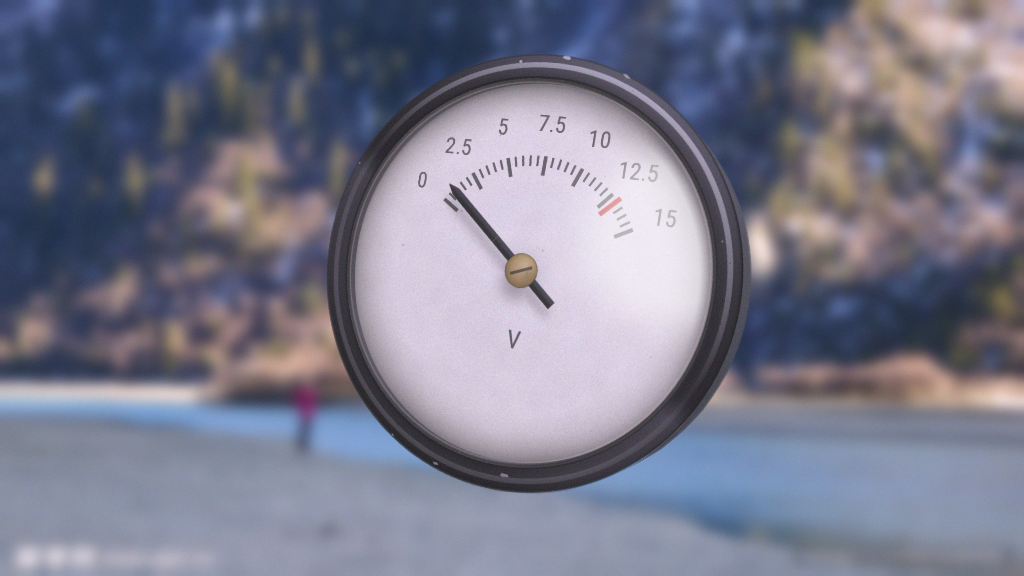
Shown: value=1 unit=V
